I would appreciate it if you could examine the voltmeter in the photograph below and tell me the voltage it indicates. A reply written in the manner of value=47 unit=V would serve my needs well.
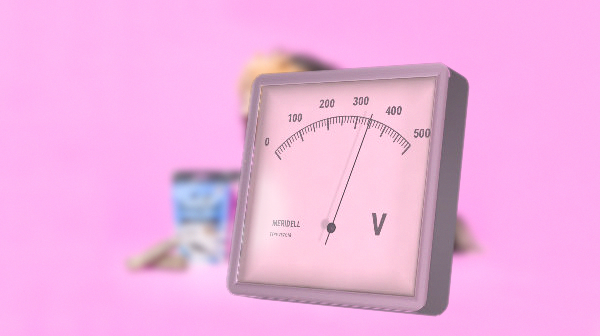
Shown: value=350 unit=V
